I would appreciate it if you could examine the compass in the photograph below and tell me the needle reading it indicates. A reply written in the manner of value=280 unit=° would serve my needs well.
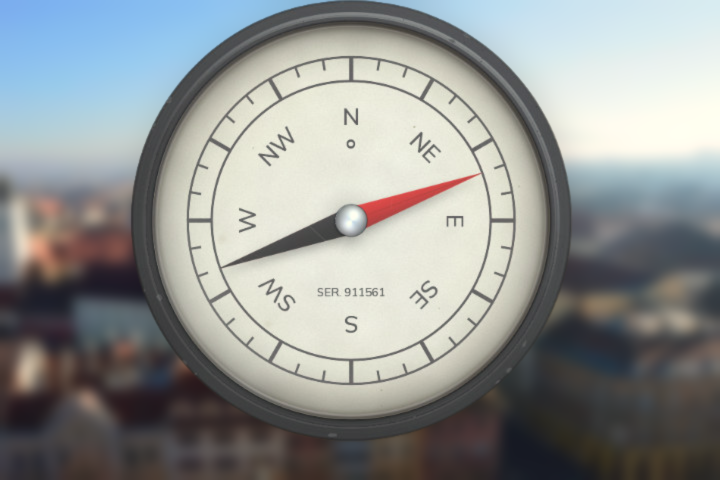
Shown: value=70 unit=°
